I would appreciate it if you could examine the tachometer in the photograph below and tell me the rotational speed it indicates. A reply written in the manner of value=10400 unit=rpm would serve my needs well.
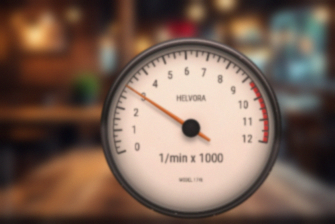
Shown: value=3000 unit=rpm
